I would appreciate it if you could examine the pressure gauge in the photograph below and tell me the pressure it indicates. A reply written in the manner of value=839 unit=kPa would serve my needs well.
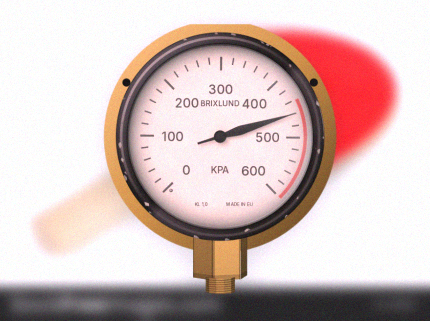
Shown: value=460 unit=kPa
